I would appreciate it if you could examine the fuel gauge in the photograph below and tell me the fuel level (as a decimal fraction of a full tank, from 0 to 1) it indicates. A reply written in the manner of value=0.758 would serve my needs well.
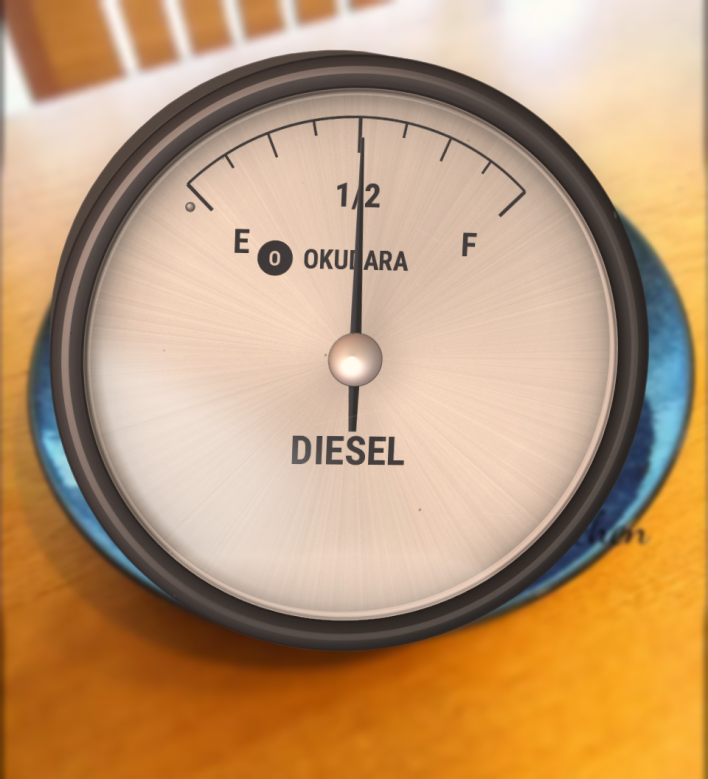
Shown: value=0.5
